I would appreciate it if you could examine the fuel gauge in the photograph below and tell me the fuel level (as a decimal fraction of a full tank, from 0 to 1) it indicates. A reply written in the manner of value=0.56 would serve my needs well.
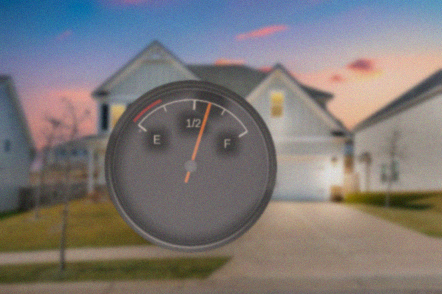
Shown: value=0.625
